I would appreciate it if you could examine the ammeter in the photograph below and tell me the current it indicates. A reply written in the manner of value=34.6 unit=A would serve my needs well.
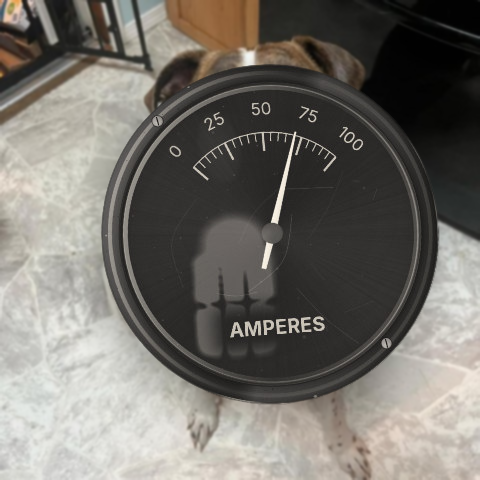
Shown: value=70 unit=A
